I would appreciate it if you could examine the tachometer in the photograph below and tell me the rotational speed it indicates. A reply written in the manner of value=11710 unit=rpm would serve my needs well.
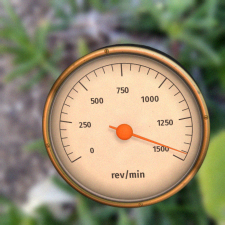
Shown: value=1450 unit=rpm
